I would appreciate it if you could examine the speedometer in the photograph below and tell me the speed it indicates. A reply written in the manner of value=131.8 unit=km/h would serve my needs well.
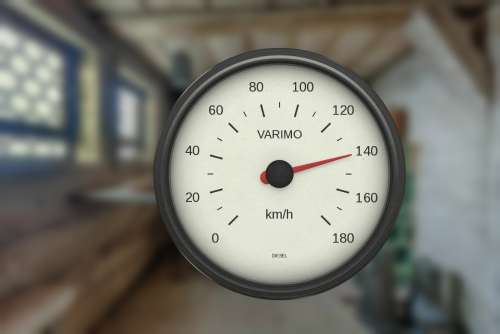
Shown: value=140 unit=km/h
